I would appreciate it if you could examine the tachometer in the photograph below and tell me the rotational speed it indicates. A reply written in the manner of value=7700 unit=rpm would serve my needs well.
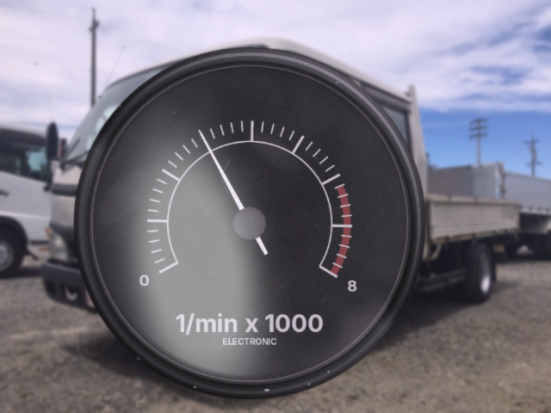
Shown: value=3000 unit=rpm
